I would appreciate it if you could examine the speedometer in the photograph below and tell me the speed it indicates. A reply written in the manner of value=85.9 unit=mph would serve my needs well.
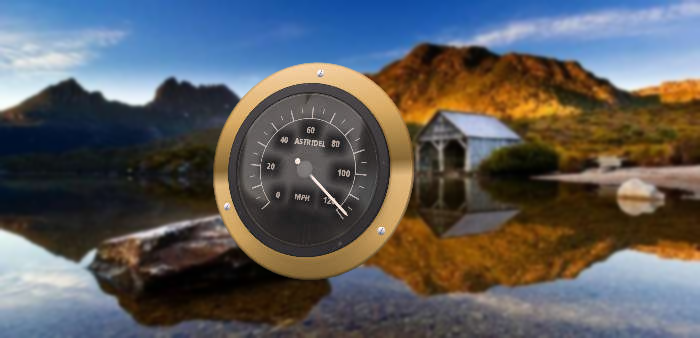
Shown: value=117.5 unit=mph
